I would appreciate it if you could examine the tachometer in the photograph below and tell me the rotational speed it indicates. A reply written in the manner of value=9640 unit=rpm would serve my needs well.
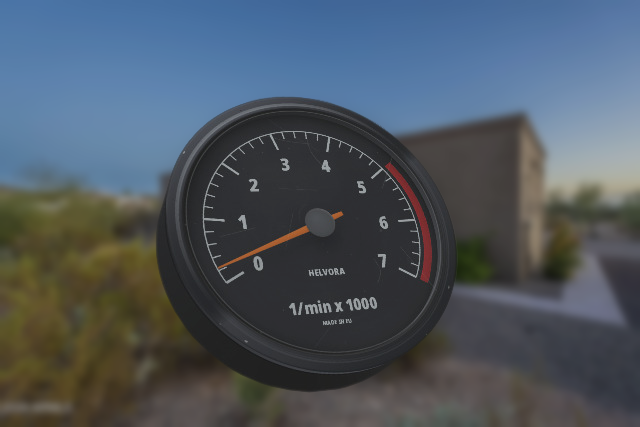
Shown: value=200 unit=rpm
